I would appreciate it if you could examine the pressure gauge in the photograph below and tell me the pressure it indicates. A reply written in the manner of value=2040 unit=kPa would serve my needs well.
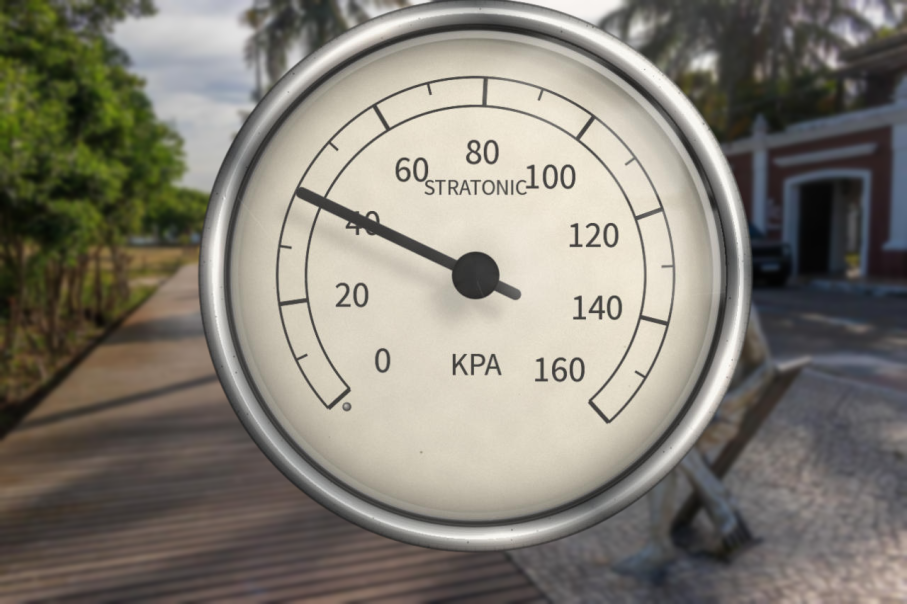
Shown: value=40 unit=kPa
